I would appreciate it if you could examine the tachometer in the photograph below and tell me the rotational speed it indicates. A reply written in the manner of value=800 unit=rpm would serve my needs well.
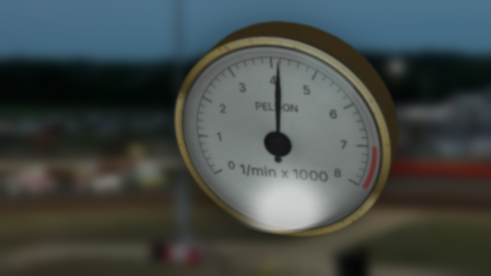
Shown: value=4200 unit=rpm
